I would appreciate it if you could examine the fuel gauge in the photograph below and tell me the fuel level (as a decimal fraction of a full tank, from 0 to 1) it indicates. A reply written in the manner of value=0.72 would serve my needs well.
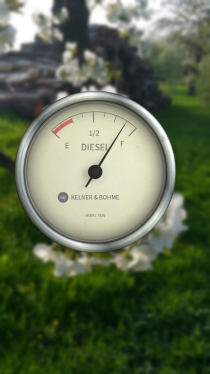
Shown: value=0.875
